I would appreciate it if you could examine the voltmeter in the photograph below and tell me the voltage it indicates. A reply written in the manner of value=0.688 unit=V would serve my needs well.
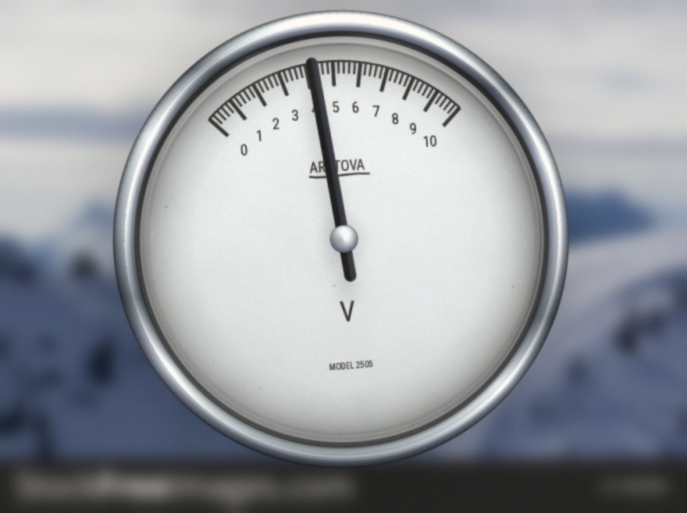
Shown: value=4.2 unit=V
